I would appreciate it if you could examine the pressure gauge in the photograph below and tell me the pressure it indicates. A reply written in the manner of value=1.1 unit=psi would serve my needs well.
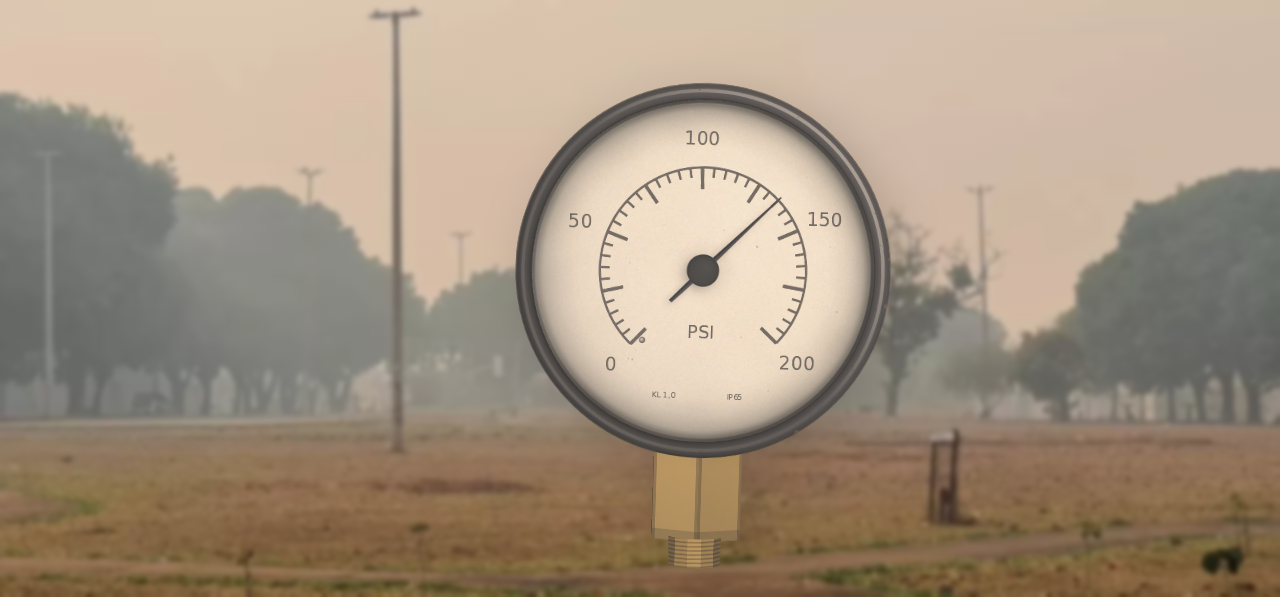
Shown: value=135 unit=psi
